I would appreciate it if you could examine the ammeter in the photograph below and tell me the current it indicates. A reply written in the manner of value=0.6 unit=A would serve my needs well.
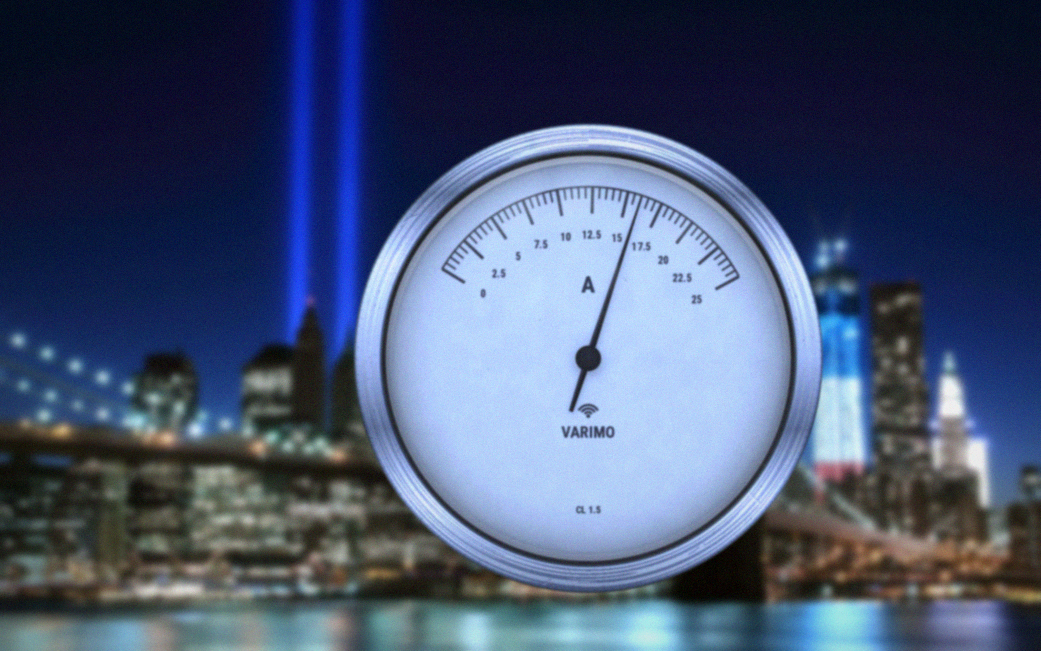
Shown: value=16 unit=A
